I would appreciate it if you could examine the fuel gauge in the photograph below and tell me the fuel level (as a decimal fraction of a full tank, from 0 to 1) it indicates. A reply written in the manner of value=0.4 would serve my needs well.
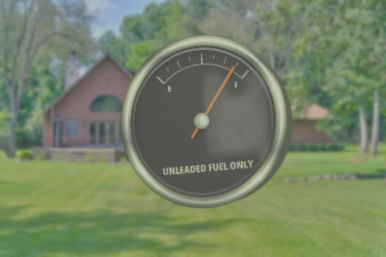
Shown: value=0.875
